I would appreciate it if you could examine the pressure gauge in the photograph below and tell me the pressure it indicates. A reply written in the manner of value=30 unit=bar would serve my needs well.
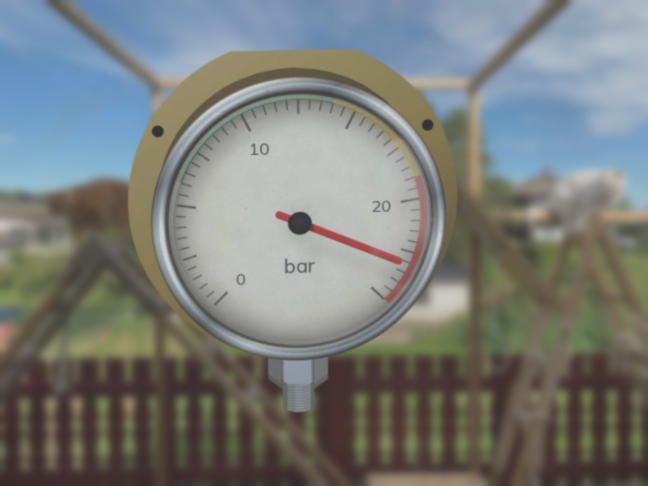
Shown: value=23 unit=bar
